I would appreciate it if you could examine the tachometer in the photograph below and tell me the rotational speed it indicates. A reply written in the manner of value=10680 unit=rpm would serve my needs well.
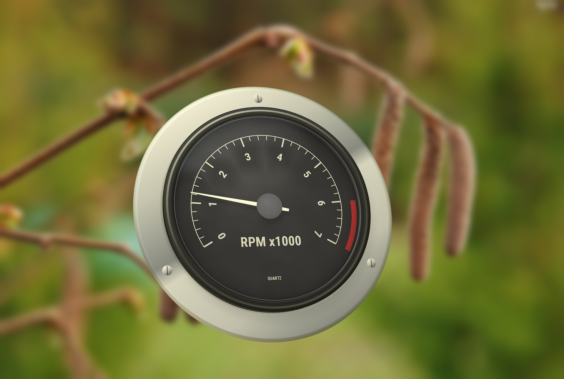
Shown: value=1200 unit=rpm
